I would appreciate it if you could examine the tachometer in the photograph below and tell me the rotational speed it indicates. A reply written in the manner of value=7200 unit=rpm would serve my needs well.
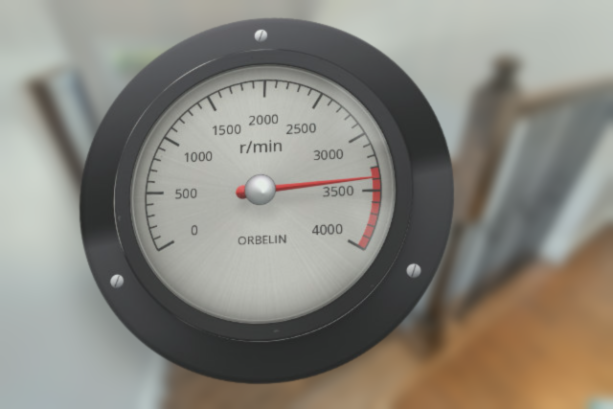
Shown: value=3400 unit=rpm
